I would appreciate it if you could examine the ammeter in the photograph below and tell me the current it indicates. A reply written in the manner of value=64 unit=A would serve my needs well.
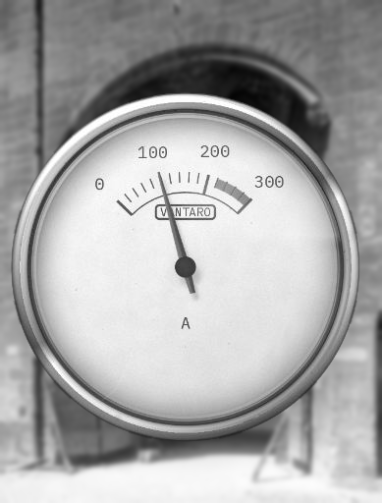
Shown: value=100 unit=A
